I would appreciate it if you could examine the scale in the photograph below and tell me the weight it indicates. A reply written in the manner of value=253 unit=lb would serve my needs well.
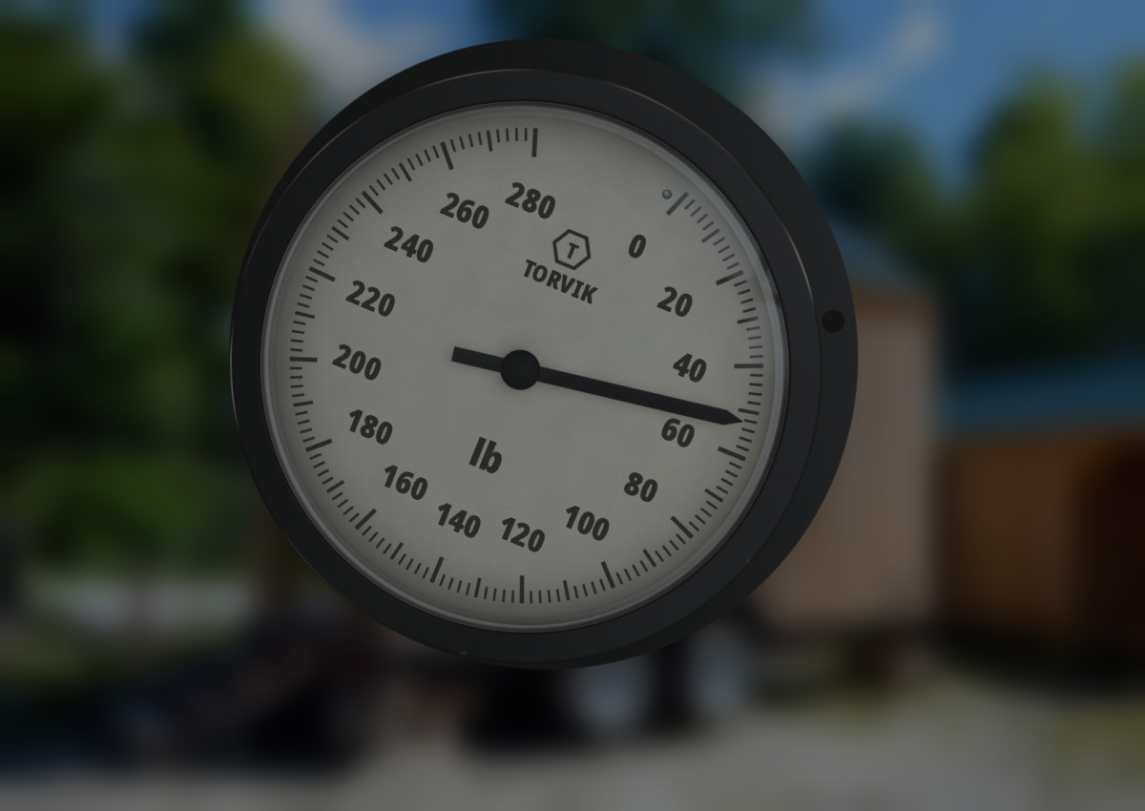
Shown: value=52 unit=lb
